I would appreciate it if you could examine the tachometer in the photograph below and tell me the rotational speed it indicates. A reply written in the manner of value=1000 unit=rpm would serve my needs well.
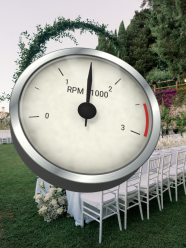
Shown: value=1500 unit=rpm
